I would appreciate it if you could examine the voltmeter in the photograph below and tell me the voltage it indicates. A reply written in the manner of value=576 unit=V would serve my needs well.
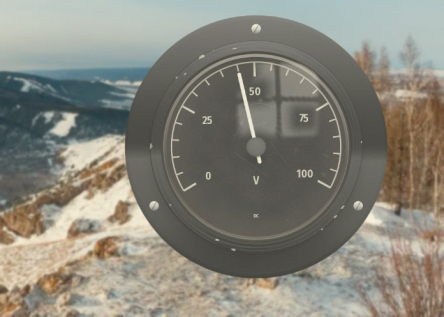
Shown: value=45 unit=V
